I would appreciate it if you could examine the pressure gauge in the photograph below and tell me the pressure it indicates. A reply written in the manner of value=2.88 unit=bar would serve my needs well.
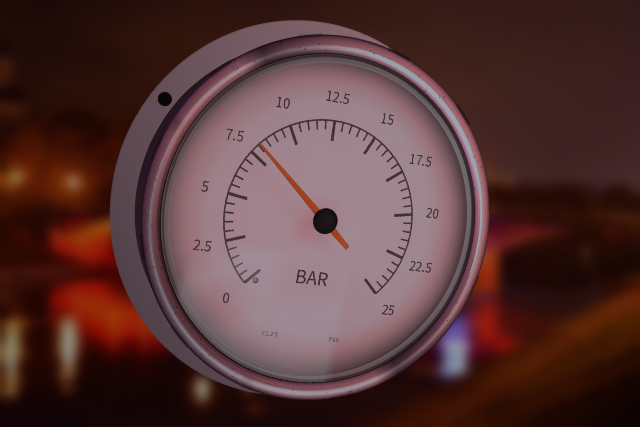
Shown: value=8 unit=bar
